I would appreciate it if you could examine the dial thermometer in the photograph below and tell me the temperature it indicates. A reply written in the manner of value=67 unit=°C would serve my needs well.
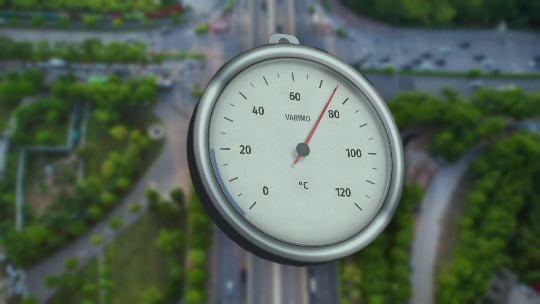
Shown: value=75 unit=°C
